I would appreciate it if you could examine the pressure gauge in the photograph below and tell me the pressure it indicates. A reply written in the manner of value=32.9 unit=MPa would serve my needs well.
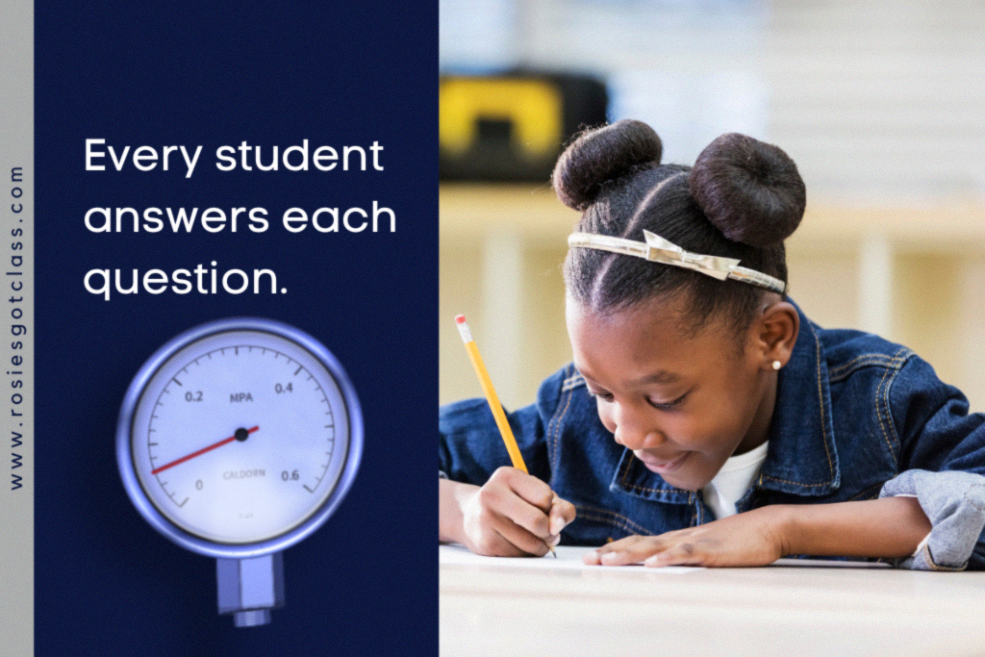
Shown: value=0.06 unit=MPa
